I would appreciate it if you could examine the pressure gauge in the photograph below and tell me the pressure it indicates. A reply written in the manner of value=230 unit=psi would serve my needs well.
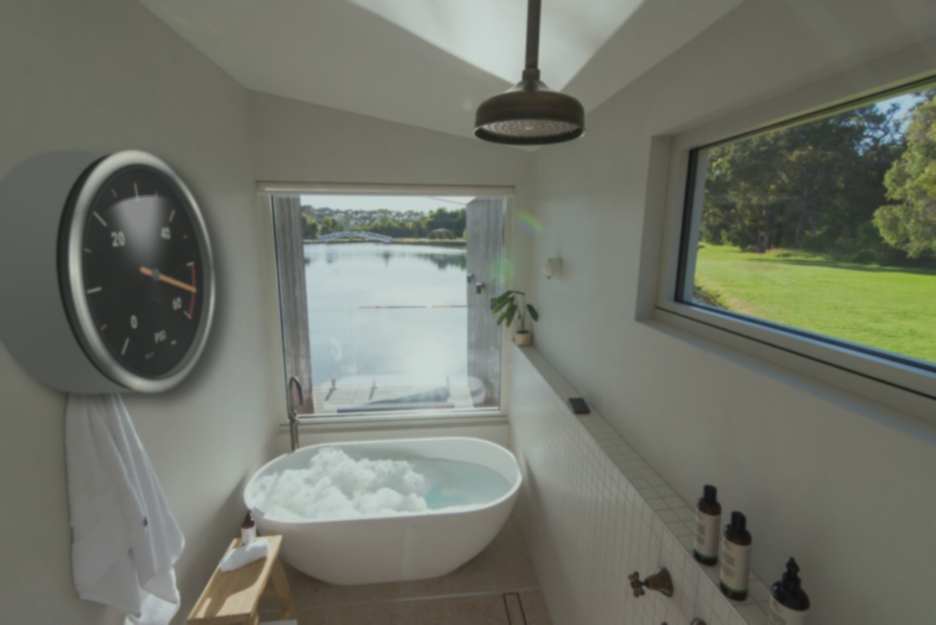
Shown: value=55 unit=psi
